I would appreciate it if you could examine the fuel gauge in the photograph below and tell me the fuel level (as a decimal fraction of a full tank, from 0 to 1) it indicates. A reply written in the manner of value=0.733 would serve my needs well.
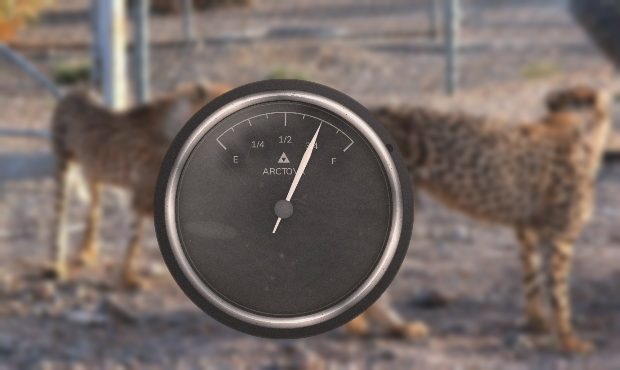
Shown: value=0.75
